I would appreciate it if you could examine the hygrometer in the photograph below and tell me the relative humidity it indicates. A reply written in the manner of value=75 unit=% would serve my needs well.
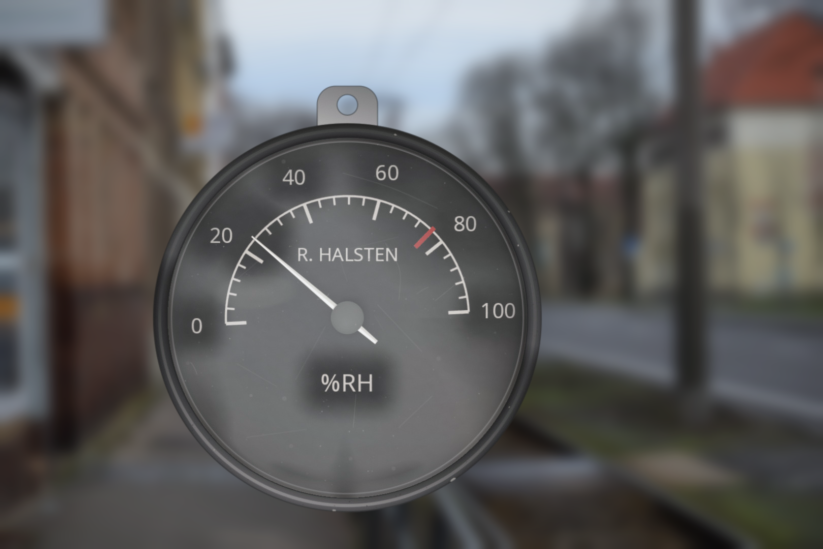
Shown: value=24 unit=%
